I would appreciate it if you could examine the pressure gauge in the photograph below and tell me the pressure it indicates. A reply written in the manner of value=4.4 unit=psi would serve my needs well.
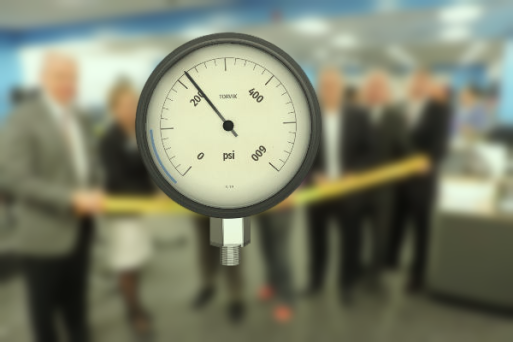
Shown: value=220 unit=psi
